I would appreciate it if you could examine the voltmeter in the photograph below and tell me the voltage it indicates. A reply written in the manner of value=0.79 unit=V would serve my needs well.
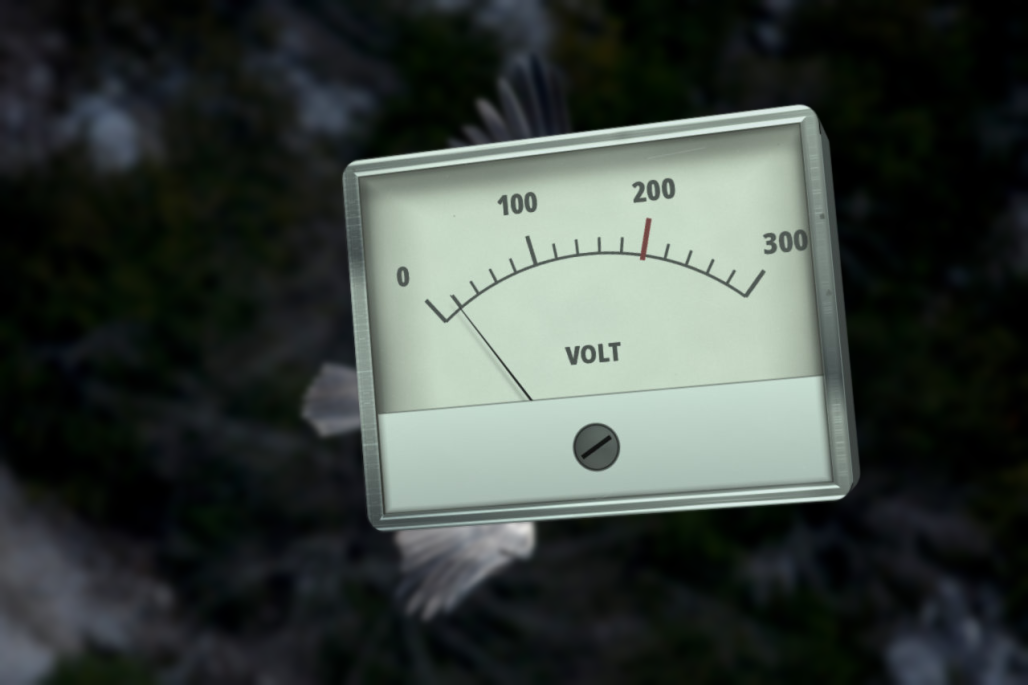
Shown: value=20 unit=V
